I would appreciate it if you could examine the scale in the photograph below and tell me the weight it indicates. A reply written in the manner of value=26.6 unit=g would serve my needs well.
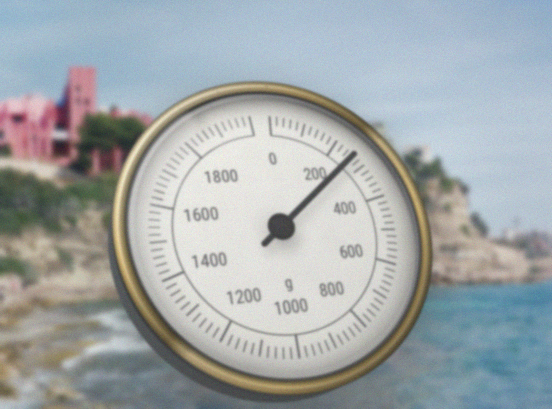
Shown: value=260 unit=g
